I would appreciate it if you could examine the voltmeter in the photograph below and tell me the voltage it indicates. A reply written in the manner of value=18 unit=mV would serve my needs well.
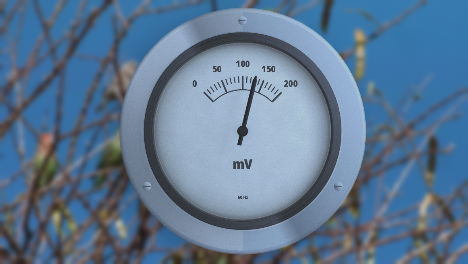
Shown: value=130 unit=mV
